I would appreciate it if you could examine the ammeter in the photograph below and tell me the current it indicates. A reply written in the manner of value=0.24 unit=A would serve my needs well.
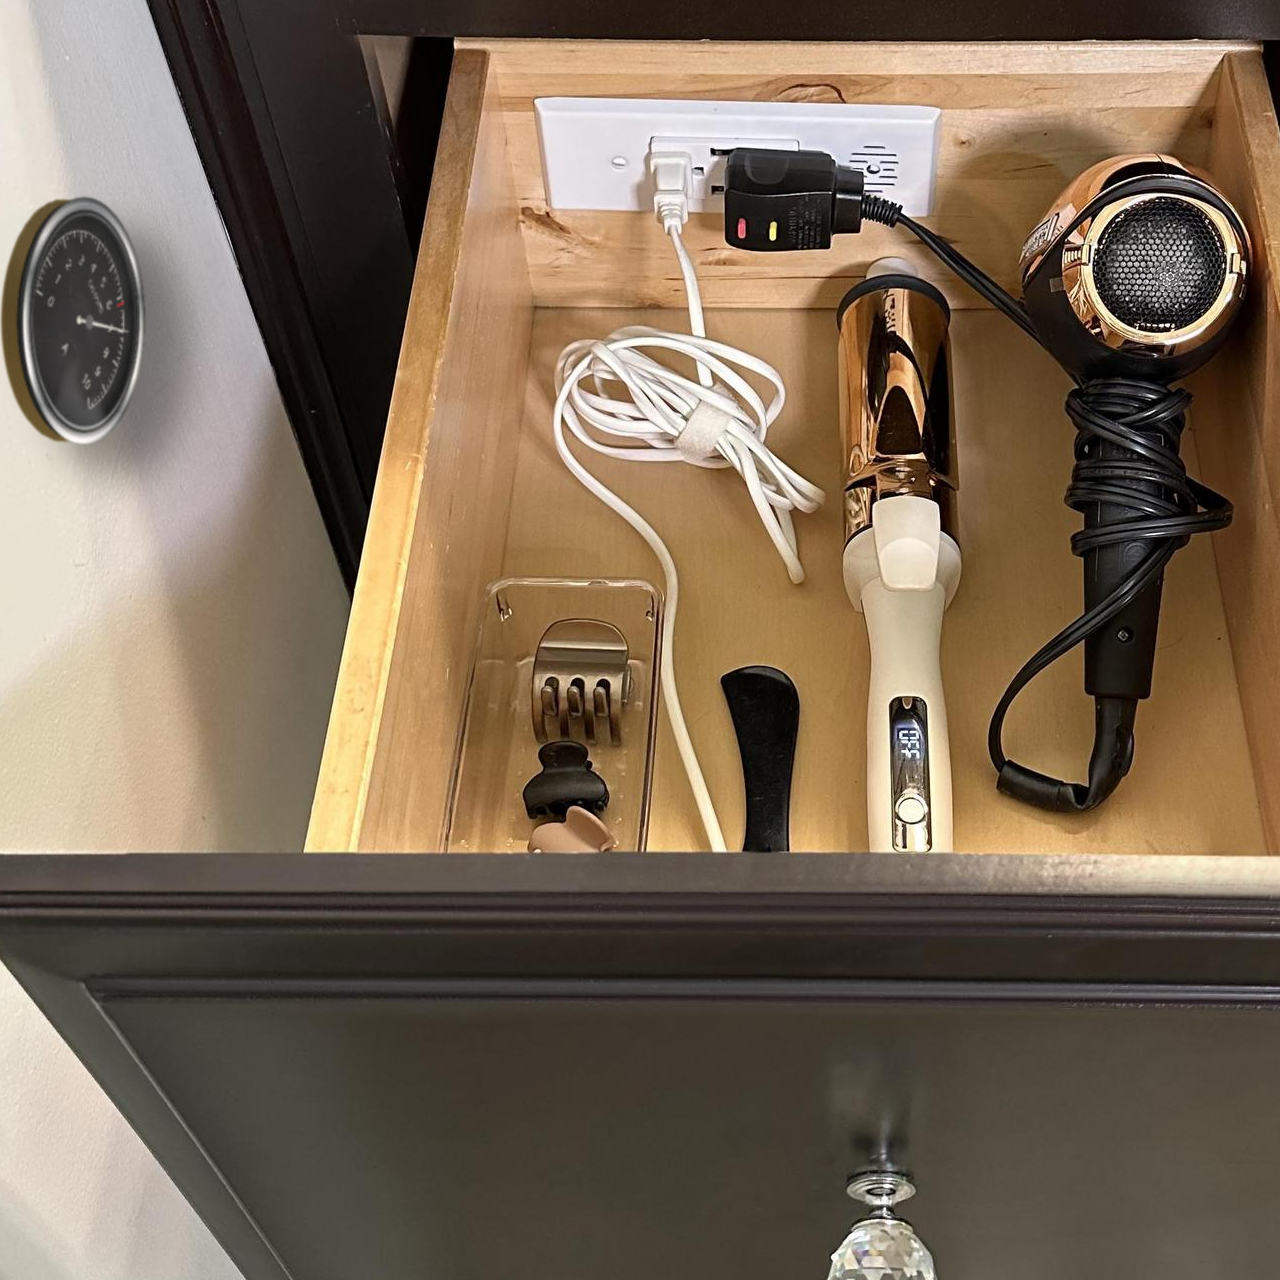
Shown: value=7 unit=A
